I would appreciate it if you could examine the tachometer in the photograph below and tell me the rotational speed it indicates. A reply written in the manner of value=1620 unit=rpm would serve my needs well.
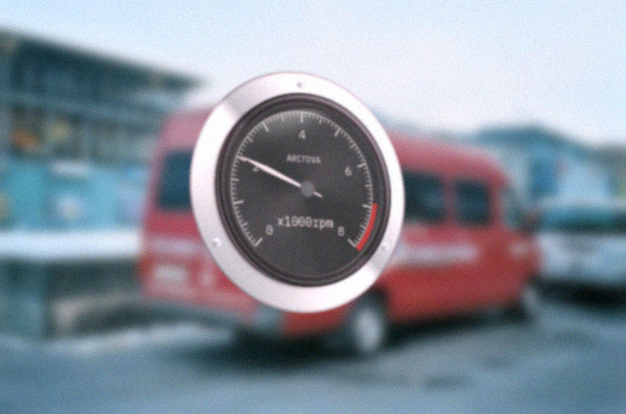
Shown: value=2000 unit=rpm
